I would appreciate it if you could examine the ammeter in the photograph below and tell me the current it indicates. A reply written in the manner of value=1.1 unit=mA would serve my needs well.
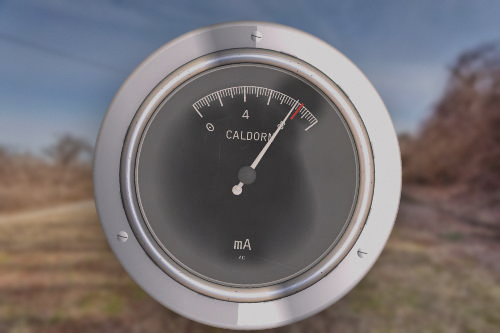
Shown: value=8 unit=mA
